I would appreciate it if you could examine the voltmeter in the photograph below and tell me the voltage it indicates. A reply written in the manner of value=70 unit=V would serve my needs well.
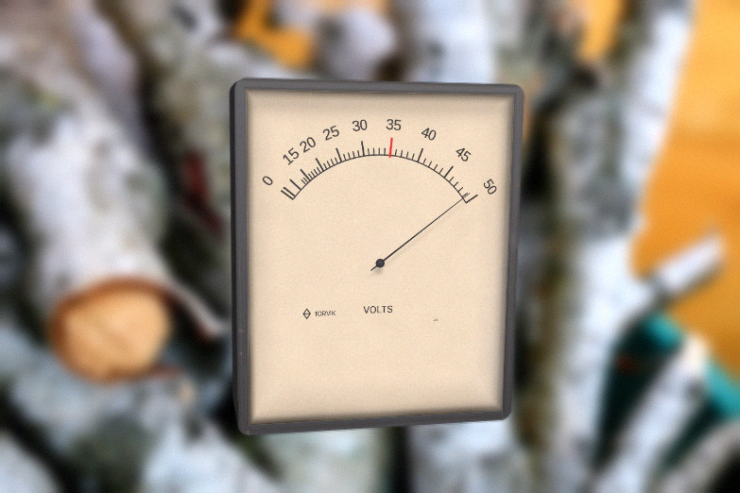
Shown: value=49 unit=V
